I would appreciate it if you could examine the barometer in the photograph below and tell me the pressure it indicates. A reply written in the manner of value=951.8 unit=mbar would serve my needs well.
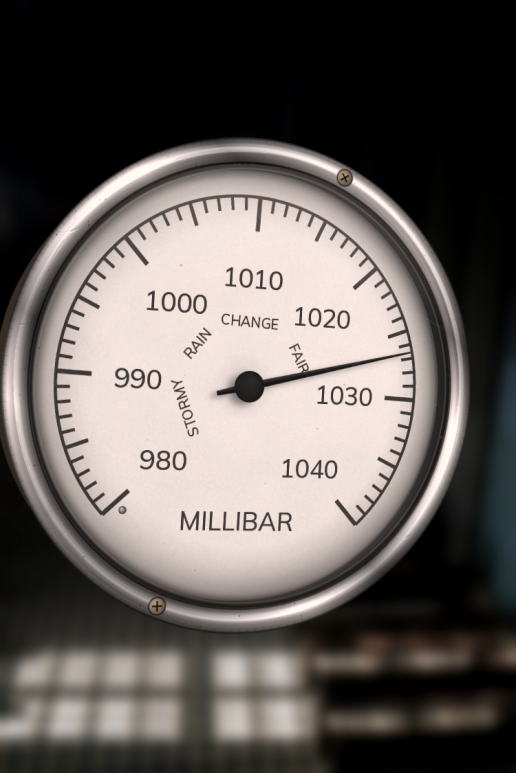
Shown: value=1026.5 unit=mbar
